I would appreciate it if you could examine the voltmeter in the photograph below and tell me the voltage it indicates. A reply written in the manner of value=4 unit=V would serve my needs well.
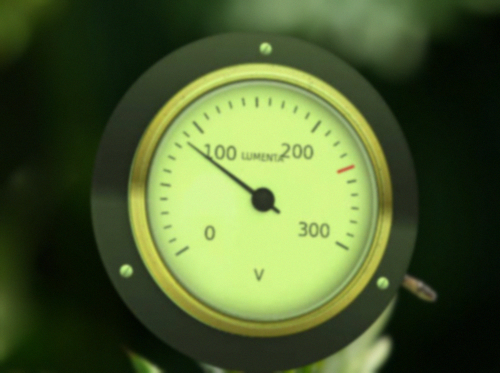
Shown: value=85 unit=V
